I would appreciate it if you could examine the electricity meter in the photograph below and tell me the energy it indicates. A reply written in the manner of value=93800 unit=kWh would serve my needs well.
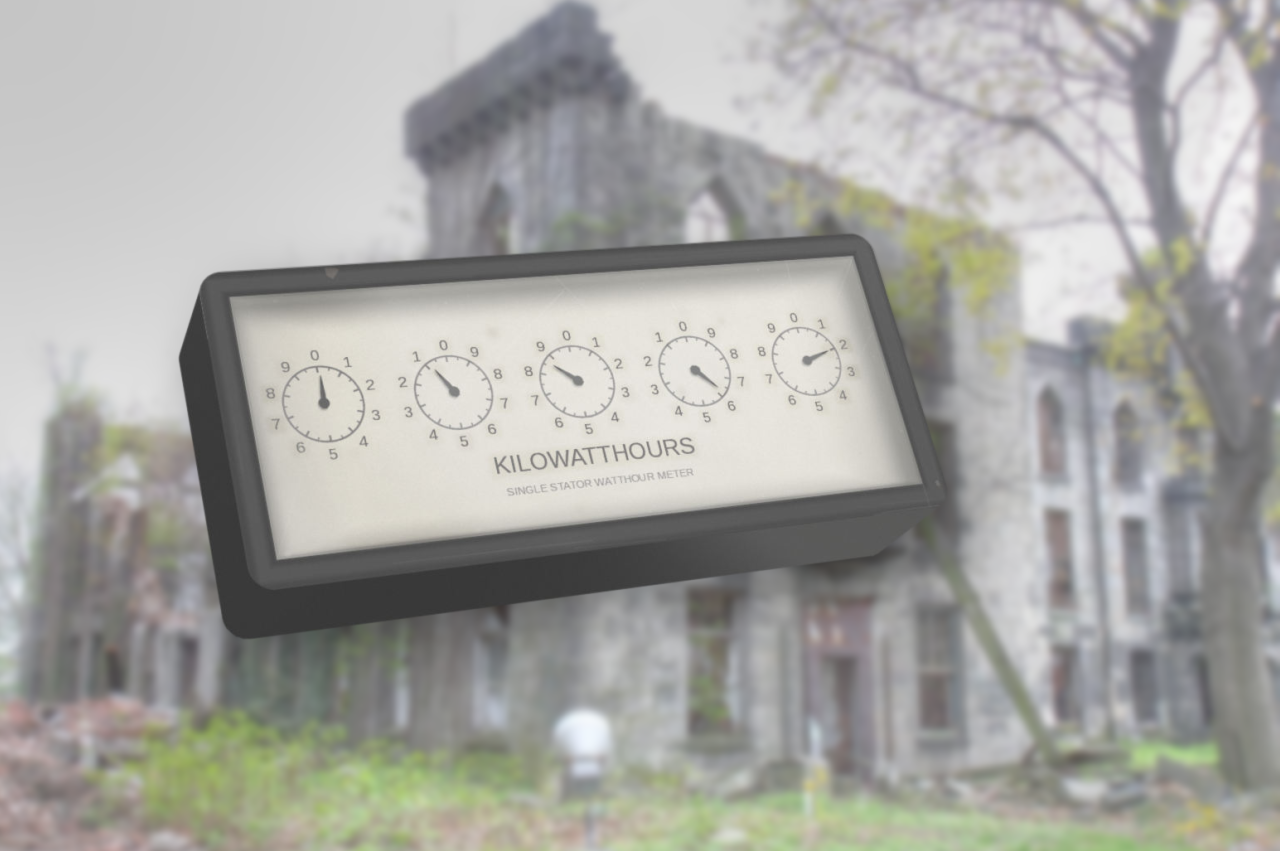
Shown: value=862 unit=kWh
